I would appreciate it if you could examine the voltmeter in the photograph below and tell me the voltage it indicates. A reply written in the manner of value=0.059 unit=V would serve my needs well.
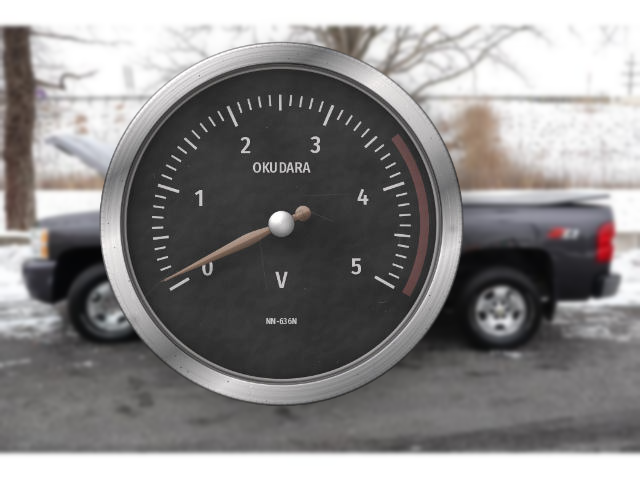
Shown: value=0.1 unit=V
